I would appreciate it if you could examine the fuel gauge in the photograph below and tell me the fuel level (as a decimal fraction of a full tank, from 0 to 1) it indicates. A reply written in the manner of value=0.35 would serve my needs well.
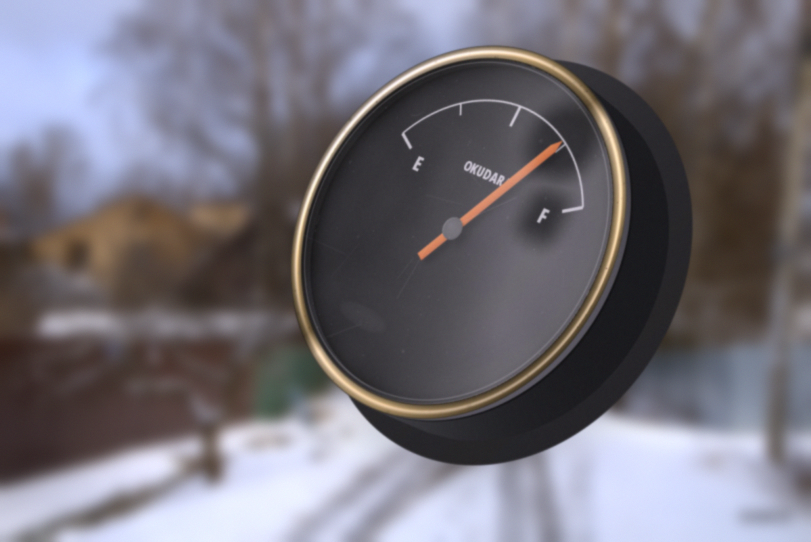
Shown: value=0.75
